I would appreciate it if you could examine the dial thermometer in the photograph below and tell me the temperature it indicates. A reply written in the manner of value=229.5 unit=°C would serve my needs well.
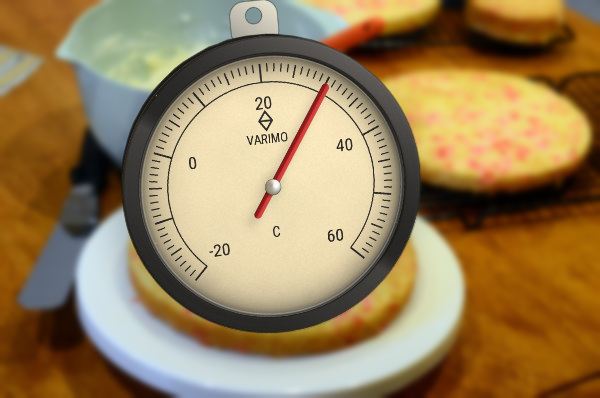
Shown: value=30 unit=°C
